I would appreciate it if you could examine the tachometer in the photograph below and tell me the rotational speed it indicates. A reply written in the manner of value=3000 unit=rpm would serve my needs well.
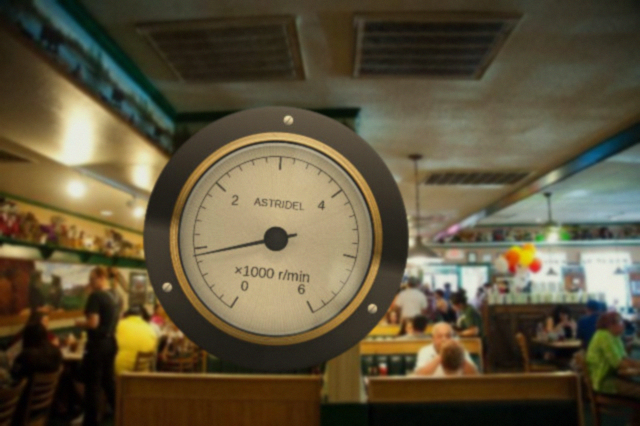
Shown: value=900 unit=rpm
